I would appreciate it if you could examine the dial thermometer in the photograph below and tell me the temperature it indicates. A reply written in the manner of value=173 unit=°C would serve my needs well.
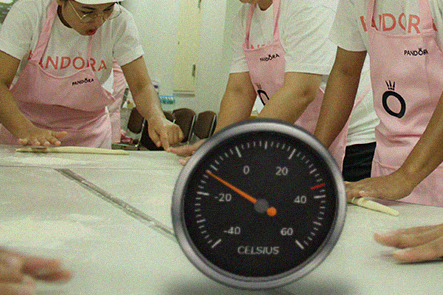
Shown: value=-12 unit=°C
